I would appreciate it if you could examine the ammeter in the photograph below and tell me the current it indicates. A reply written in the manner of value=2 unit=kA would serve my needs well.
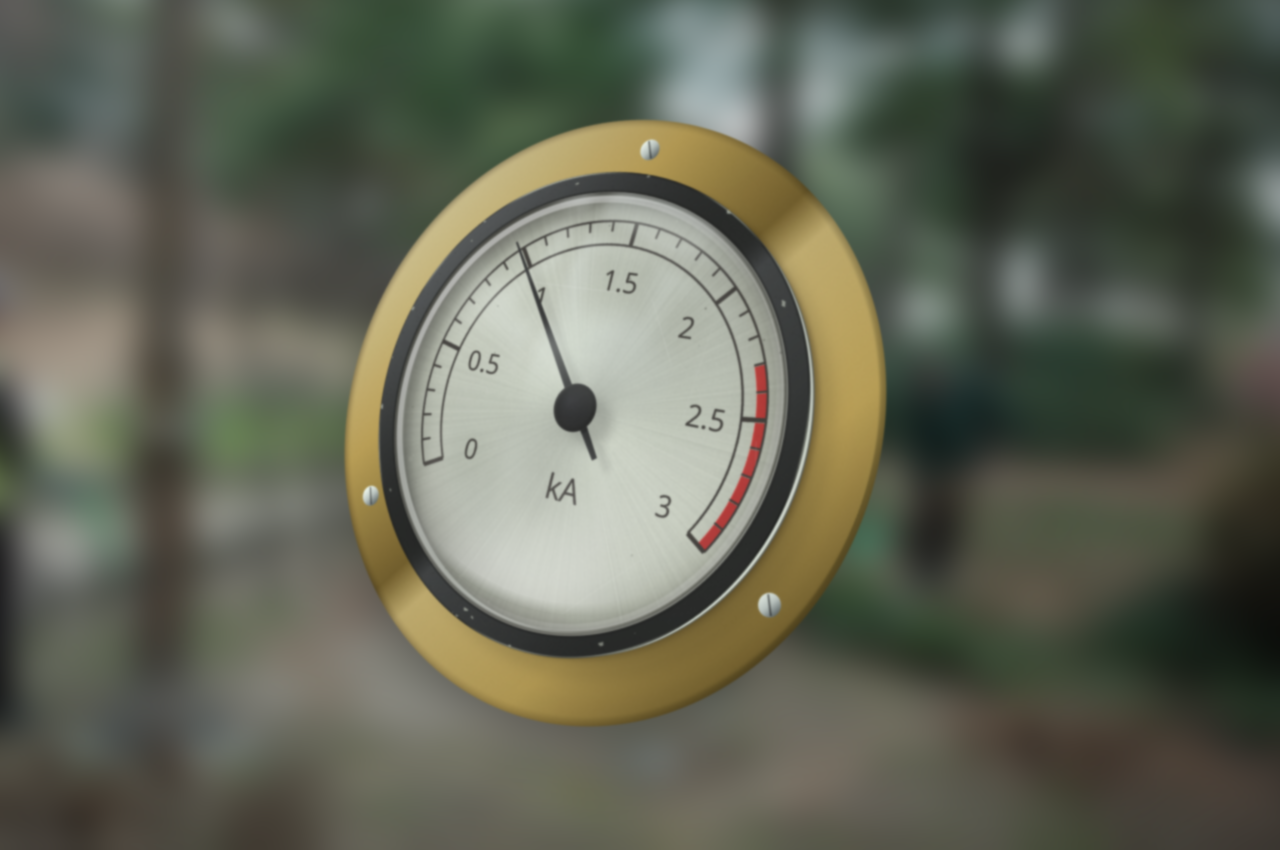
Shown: value=1 unit=kA
